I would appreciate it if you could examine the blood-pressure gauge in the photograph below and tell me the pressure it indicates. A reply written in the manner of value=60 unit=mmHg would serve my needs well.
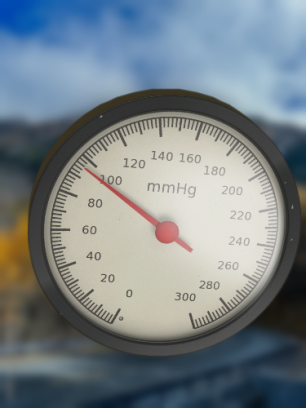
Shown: value=96 unit=mmHg
